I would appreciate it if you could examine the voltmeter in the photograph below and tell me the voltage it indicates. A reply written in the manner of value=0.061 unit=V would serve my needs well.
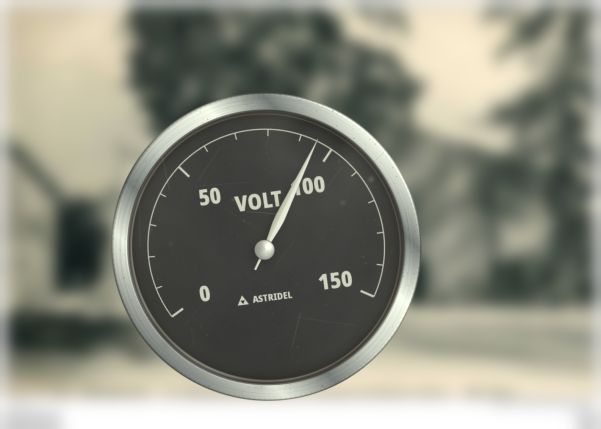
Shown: value=95 unit=V
